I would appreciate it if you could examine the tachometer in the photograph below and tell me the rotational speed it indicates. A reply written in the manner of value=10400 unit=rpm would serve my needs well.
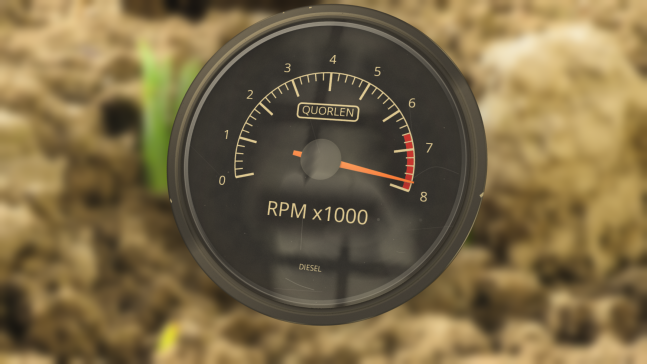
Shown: value=7800 unit=rpm
